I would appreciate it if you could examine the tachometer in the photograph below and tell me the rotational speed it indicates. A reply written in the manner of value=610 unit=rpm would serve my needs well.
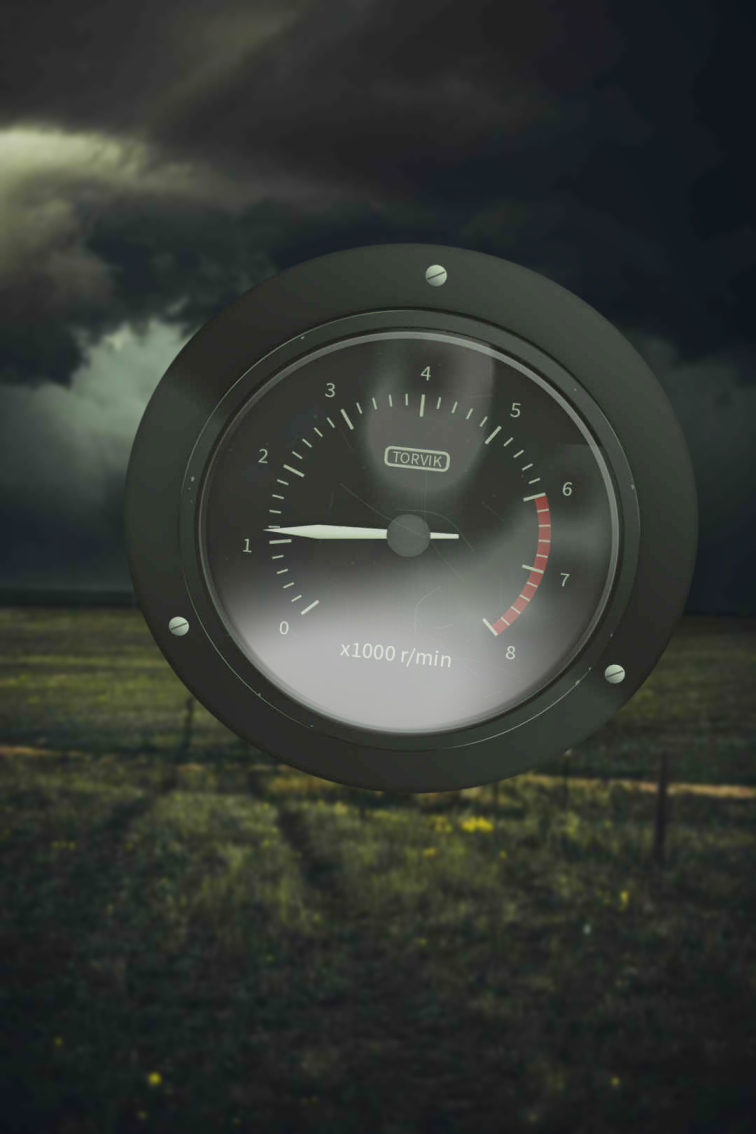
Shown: value=1200 unit=rpm
